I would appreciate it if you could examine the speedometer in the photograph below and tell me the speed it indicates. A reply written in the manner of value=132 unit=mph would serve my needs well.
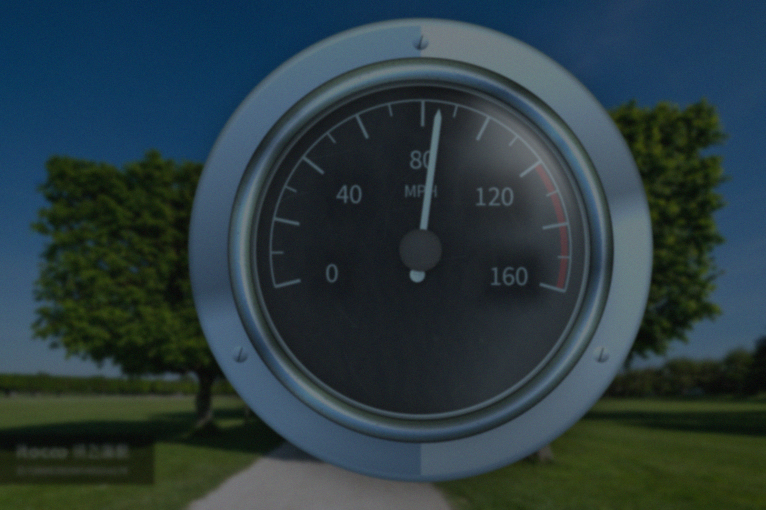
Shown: value=85 unit=mph
